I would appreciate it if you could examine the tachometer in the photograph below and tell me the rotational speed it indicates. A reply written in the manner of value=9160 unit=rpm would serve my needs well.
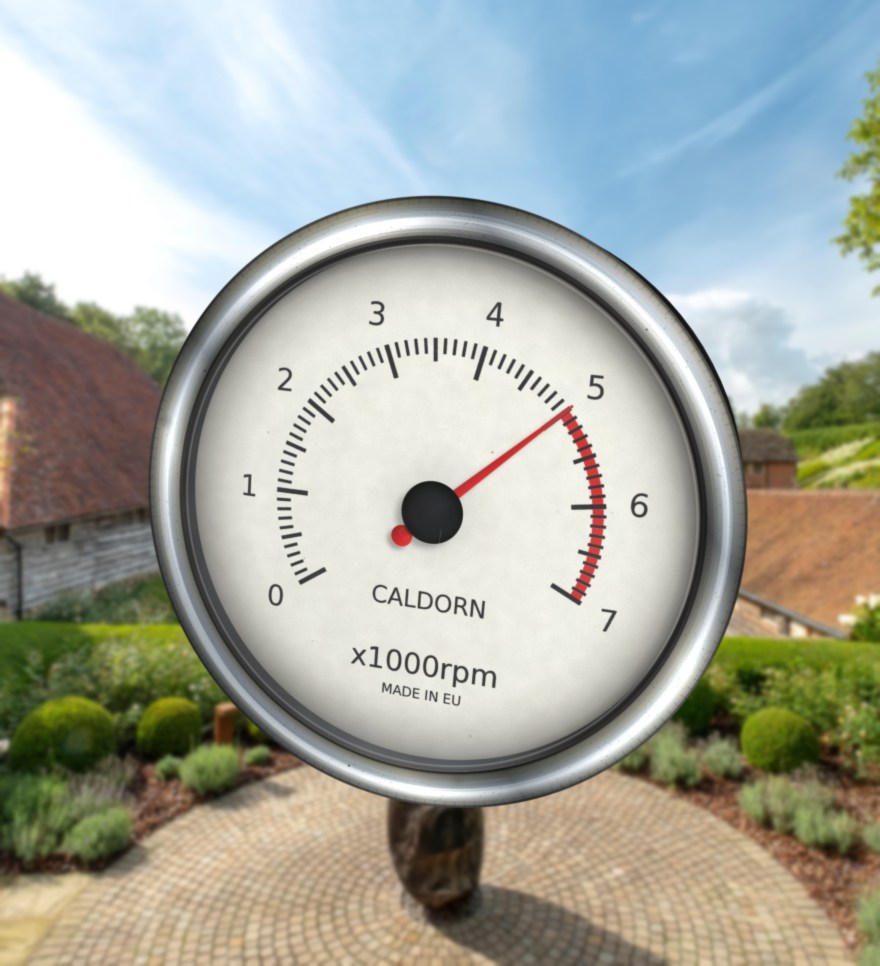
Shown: value=5000 unit=rpm
